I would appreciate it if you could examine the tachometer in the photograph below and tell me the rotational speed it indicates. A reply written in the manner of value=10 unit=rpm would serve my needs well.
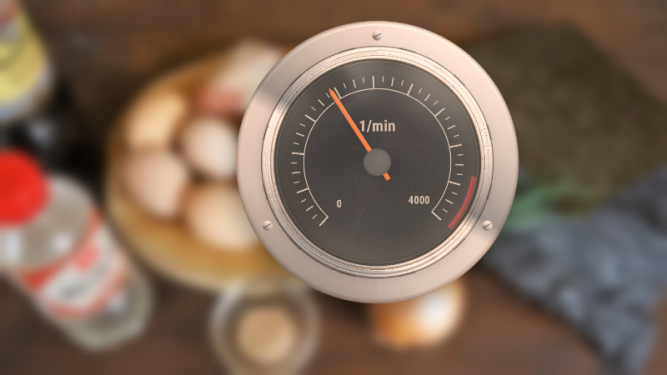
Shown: value=1550 unit=rpm
